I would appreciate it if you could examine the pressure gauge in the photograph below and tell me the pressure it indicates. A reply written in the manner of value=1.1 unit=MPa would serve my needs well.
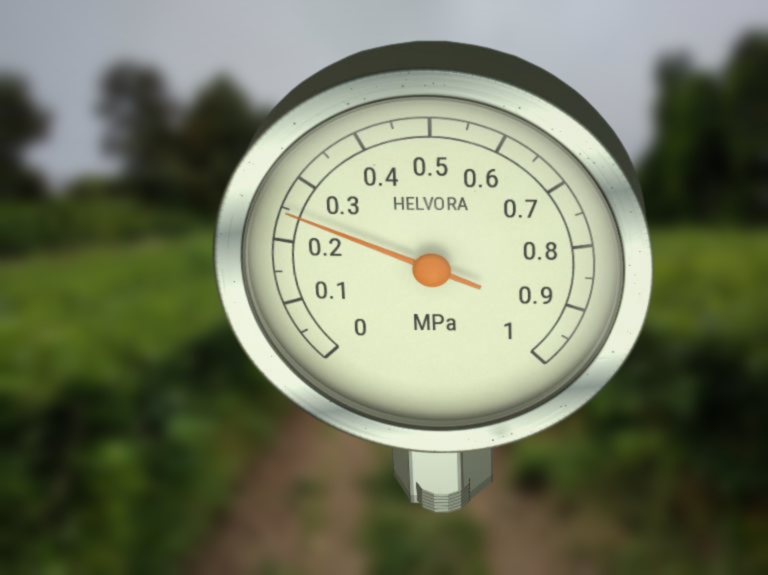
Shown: value=0.25 unit=MPa
